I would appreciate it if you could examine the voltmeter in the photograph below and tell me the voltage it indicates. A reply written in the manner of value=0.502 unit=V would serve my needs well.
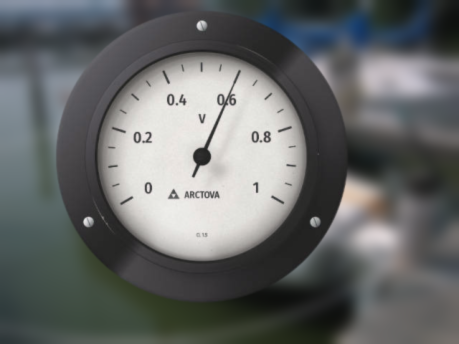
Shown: value=0.6 unit=V
